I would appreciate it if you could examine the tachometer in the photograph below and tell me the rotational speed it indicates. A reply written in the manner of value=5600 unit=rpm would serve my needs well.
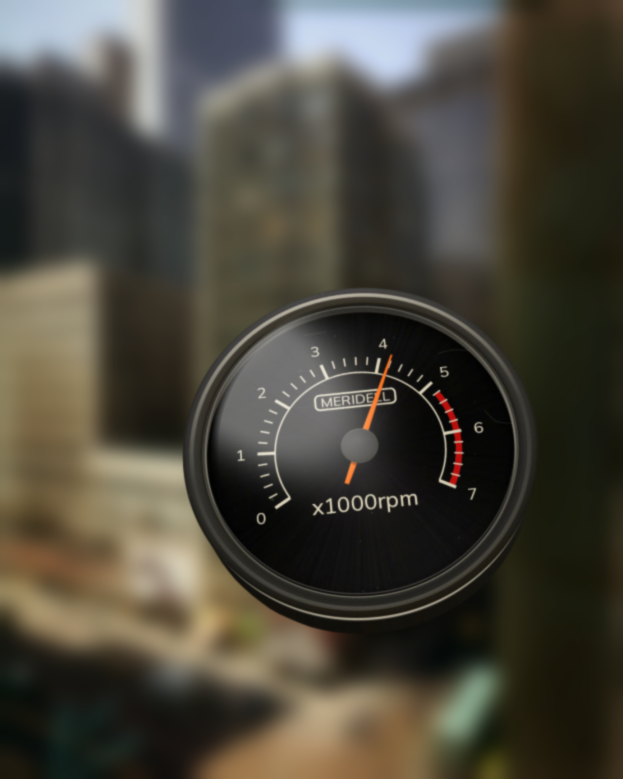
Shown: value=4200 unit=rpm
